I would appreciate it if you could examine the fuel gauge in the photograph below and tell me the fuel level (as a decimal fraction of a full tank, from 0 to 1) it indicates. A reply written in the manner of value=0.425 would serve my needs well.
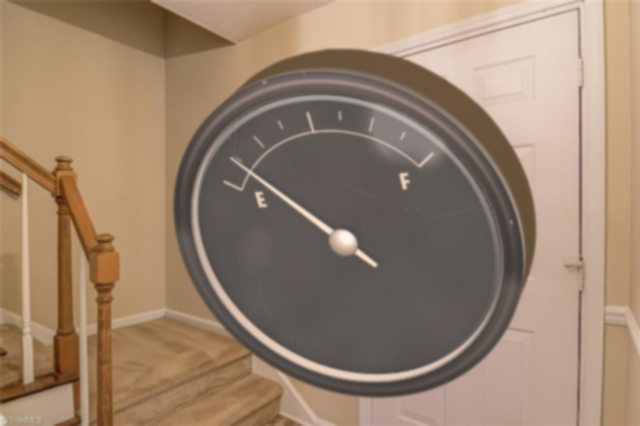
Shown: value=0.125
